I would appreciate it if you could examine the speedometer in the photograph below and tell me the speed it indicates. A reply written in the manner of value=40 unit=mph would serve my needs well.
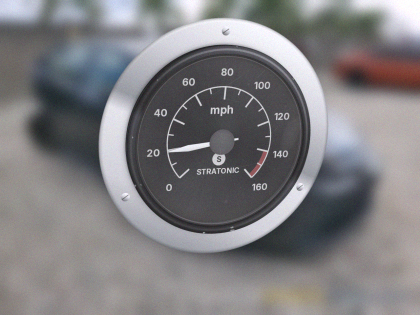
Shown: value=20 unit=mph
